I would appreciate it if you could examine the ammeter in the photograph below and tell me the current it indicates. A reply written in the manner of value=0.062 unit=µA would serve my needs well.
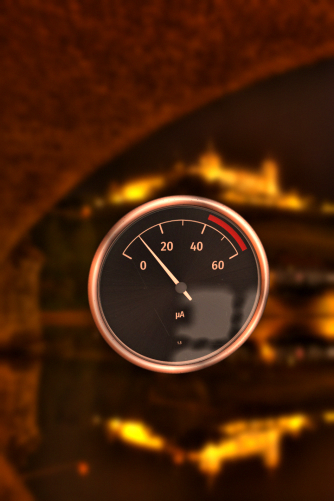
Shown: value=10 unit=µA
